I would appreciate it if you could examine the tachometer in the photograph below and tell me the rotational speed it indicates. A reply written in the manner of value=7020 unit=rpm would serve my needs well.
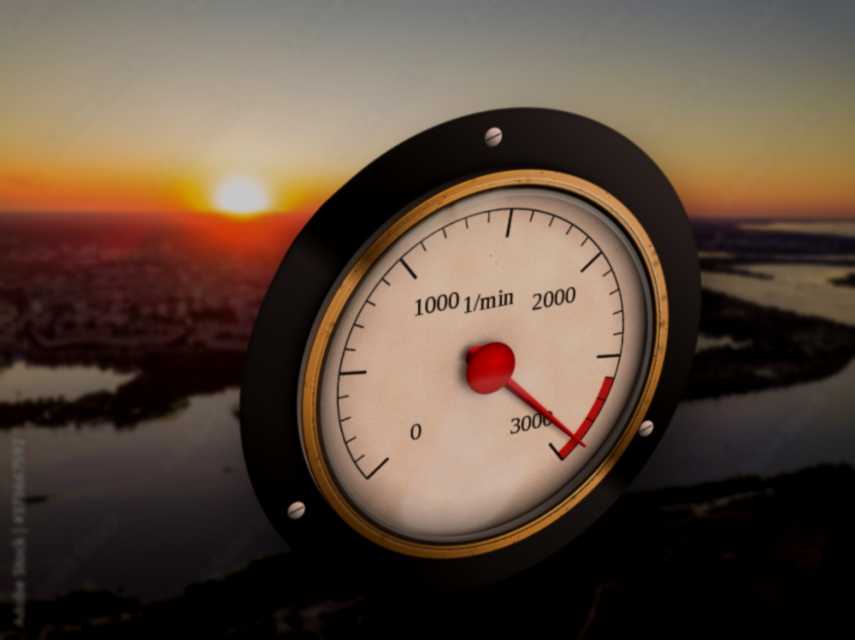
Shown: value=2900 unit=rpm
